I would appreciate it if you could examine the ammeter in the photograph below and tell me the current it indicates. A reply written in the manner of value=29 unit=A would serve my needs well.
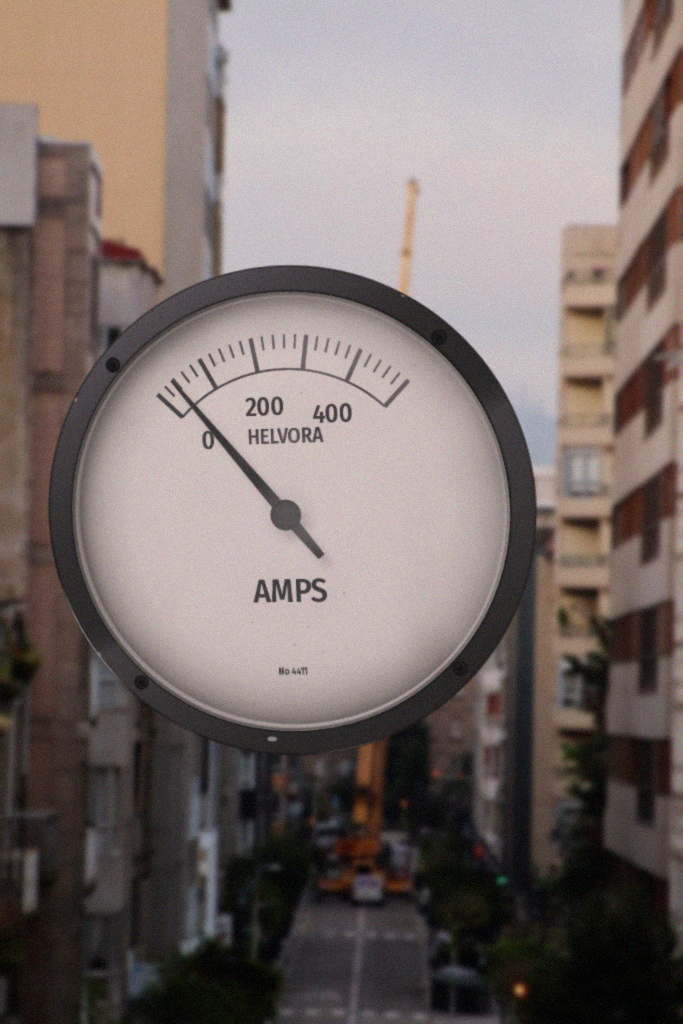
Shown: value=40 unit=A
